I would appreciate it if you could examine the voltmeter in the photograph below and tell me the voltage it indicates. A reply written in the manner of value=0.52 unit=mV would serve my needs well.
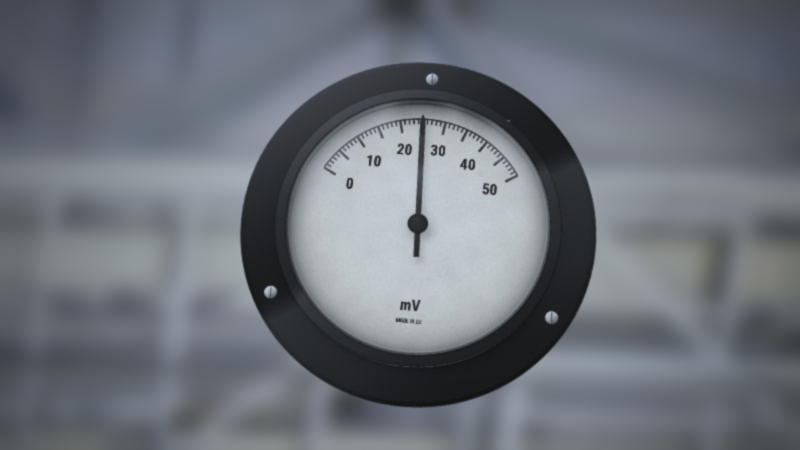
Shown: value=25 unit=mV
